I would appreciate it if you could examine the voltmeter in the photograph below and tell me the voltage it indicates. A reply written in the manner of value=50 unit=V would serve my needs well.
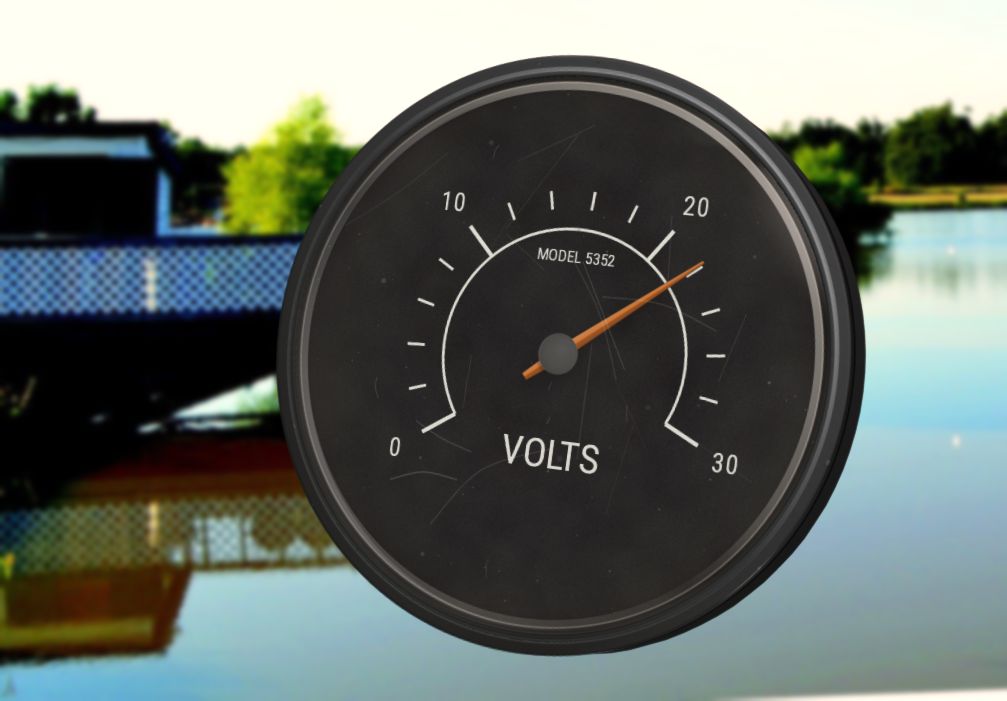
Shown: value=22 unit=V
